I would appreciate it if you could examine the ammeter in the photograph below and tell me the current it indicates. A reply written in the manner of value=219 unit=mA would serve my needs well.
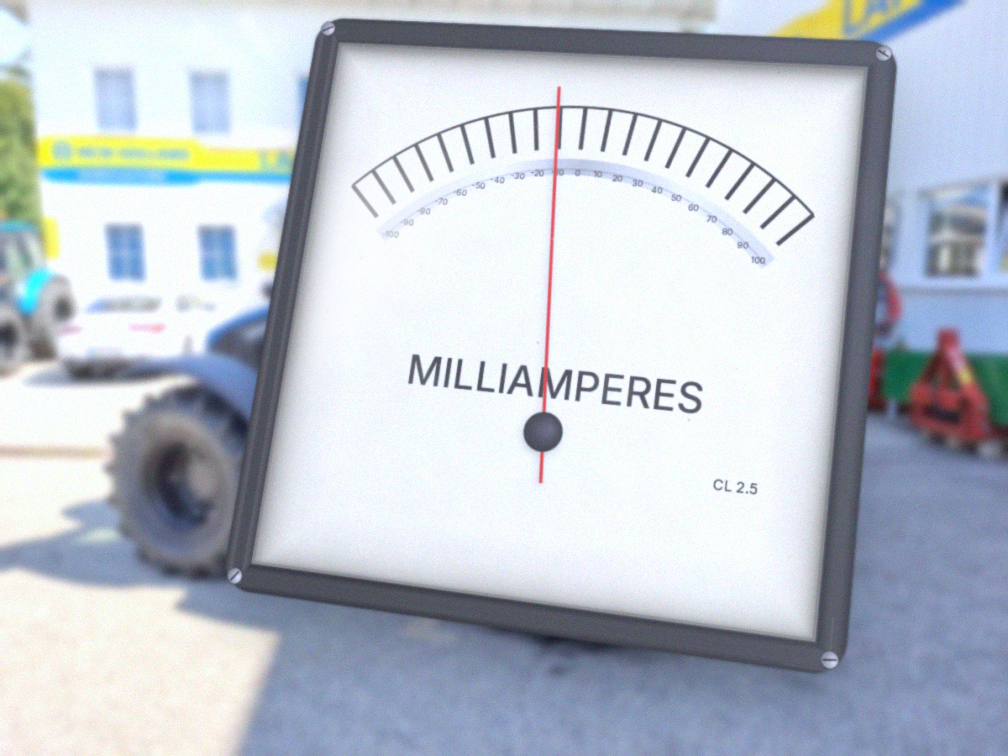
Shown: value=-10 unit=mA
